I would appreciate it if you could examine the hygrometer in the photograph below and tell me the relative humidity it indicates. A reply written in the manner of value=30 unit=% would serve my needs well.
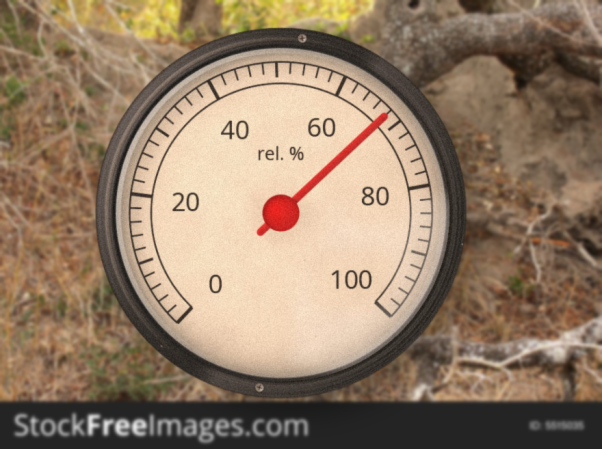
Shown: value=68 unit=%
